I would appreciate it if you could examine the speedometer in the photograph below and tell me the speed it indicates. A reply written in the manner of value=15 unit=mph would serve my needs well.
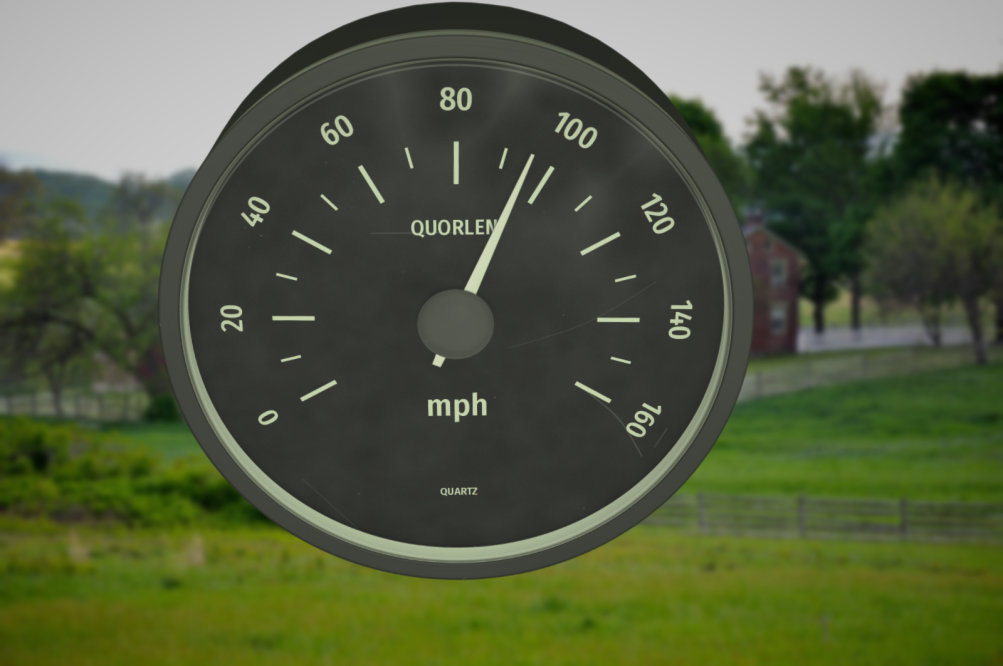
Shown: value=95 unit=mph
